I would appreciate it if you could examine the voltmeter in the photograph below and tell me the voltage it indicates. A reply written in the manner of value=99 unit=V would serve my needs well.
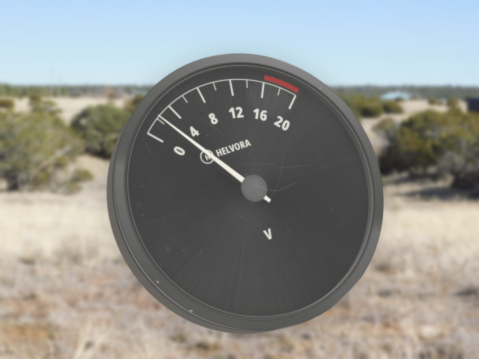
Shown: value=2 unit=V
